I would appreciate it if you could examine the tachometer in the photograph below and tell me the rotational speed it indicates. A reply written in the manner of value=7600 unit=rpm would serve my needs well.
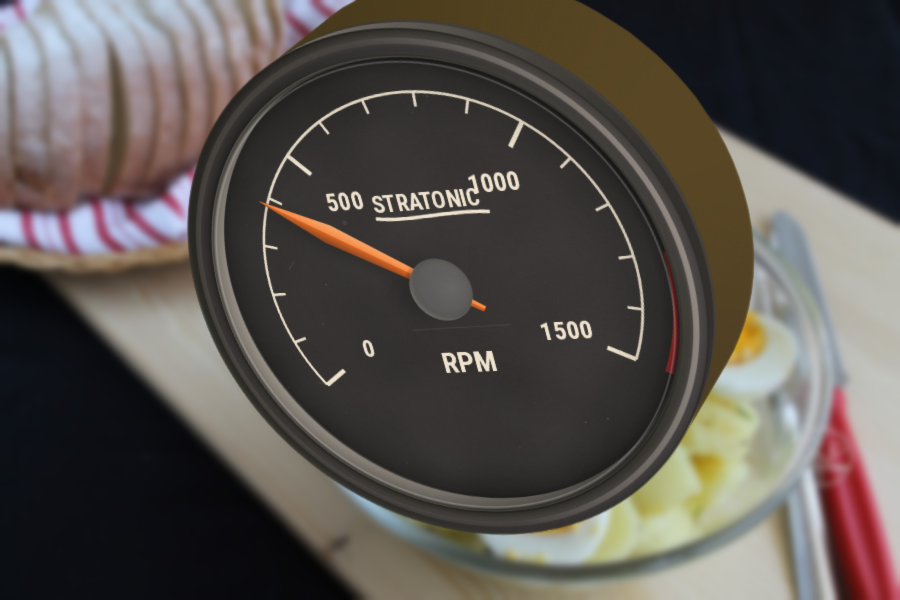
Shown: value=400 unit=rpm
